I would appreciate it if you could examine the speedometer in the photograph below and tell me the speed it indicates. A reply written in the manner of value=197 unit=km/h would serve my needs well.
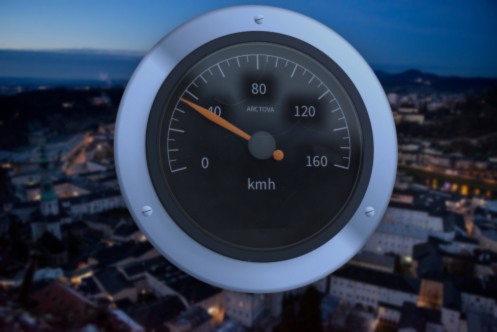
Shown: value=35 unit=km/h
